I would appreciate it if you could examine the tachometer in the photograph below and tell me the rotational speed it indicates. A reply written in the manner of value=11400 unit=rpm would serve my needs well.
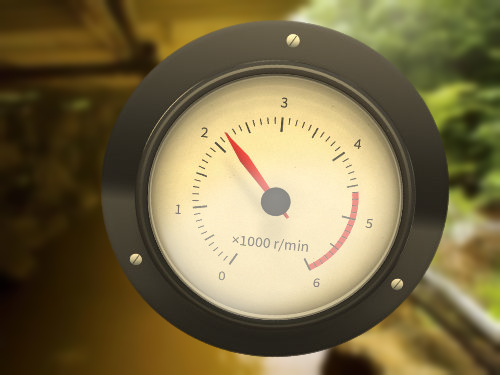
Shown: value=2200 unit=rpm
